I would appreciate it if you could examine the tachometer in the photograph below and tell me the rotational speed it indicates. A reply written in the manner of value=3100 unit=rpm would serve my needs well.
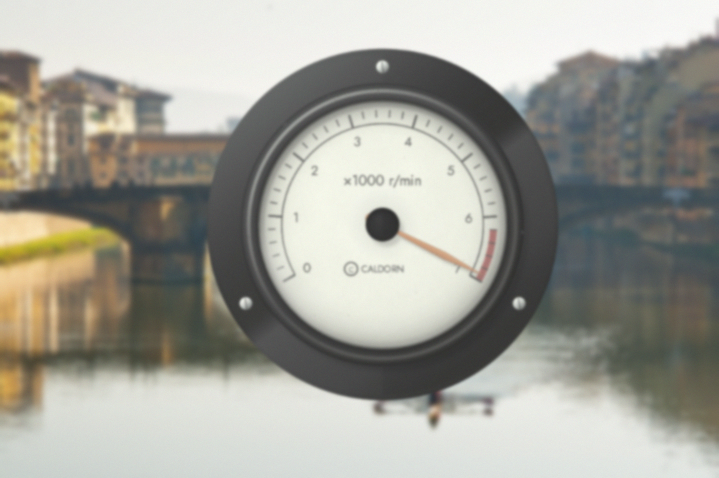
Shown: value=6900 unit=rpm
